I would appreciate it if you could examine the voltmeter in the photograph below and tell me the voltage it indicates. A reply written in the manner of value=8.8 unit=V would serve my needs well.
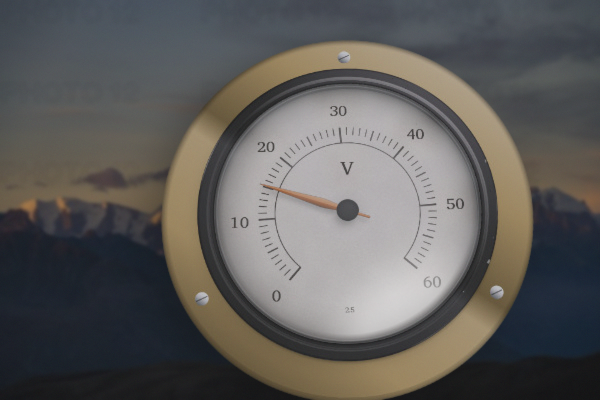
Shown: value=15 unit=V
